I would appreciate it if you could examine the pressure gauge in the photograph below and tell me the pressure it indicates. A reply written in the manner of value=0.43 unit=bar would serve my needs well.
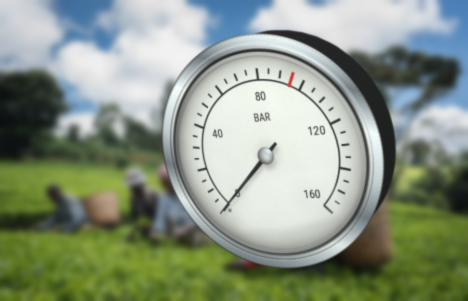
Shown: value=0 unit=bar
